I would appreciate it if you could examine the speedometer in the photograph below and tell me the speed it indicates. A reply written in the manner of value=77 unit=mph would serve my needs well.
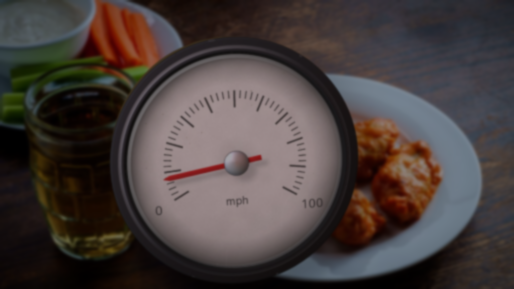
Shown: value=8 unit=mph
